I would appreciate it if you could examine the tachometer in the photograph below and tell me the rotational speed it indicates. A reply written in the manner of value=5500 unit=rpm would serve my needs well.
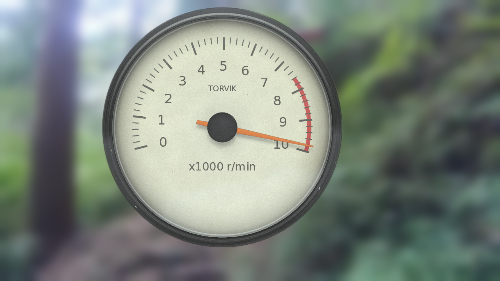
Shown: value=9800 unit=rpm
